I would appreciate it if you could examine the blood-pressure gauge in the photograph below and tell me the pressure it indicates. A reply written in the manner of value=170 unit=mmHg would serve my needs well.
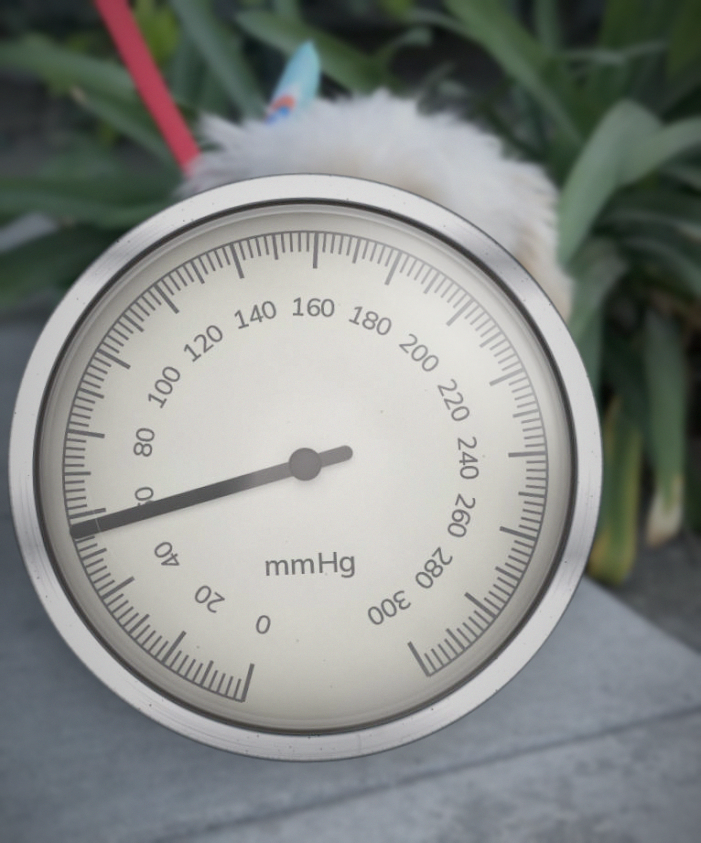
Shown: value=56 unit=mmHg
